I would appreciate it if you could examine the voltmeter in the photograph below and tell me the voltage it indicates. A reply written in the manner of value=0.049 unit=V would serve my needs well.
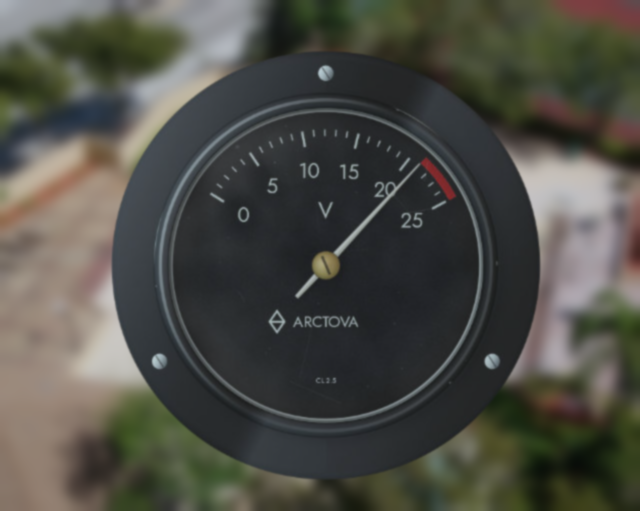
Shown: value=21 unit=V
